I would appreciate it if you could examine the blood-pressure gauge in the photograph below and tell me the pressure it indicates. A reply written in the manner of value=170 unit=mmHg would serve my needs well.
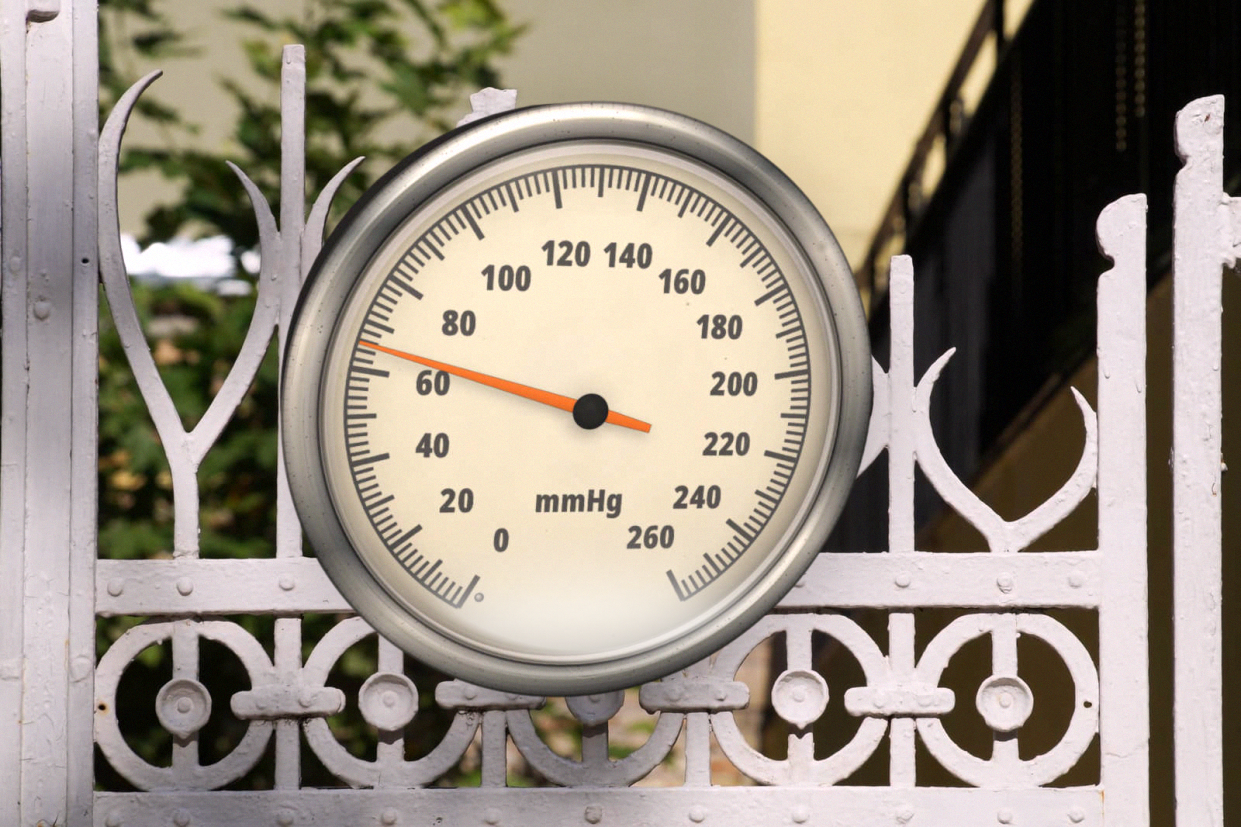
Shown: value=66 unit=mmHg
